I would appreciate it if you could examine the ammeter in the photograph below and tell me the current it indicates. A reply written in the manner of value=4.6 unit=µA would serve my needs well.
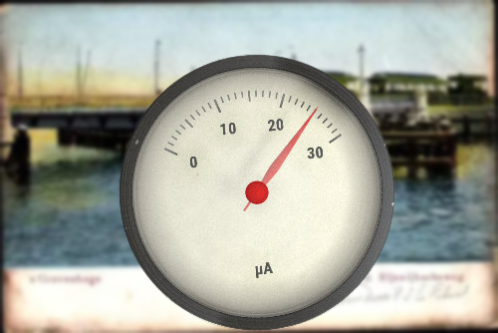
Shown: value=25 unit=µA
